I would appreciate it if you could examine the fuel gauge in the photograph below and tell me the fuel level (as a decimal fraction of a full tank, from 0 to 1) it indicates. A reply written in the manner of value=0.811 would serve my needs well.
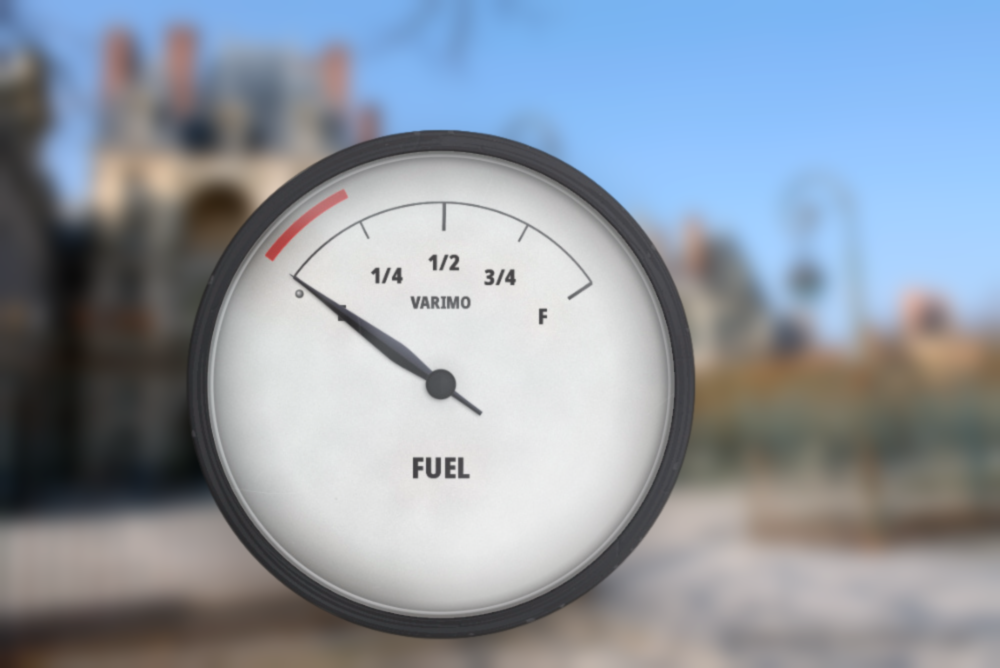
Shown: value=0
